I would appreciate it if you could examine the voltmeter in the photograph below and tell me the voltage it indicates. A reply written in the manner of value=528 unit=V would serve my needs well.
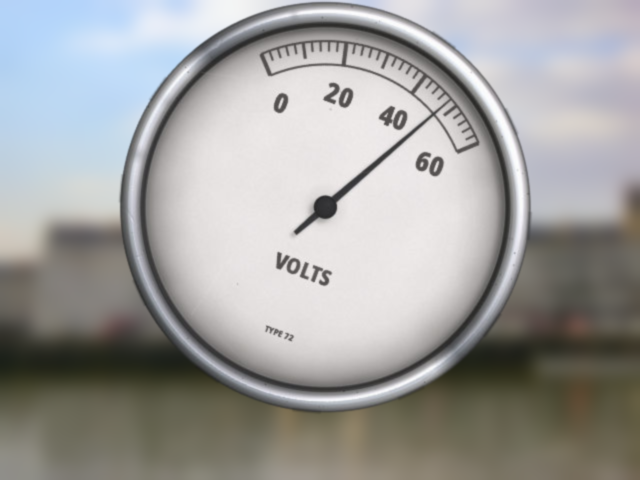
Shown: value=48 unit=V
